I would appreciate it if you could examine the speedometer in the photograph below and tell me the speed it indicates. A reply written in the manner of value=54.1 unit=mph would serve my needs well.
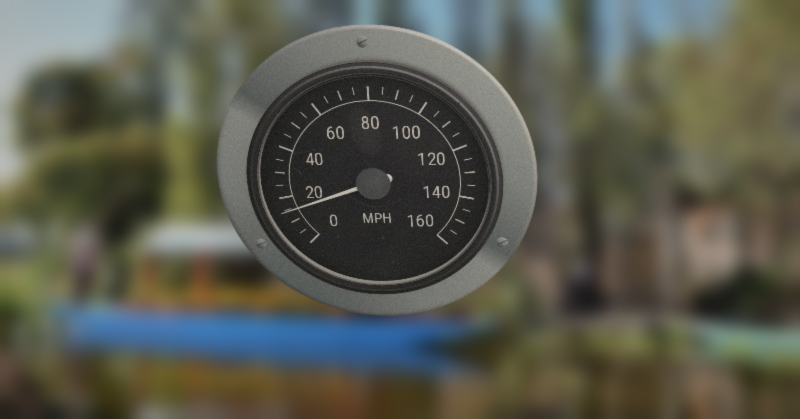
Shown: value=15 unit=mph
